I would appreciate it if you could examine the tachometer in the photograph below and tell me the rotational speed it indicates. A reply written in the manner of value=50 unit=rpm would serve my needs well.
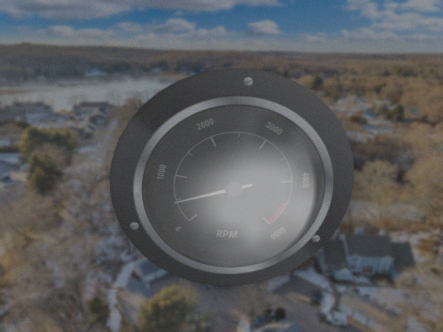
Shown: value=500 unit=rpm
